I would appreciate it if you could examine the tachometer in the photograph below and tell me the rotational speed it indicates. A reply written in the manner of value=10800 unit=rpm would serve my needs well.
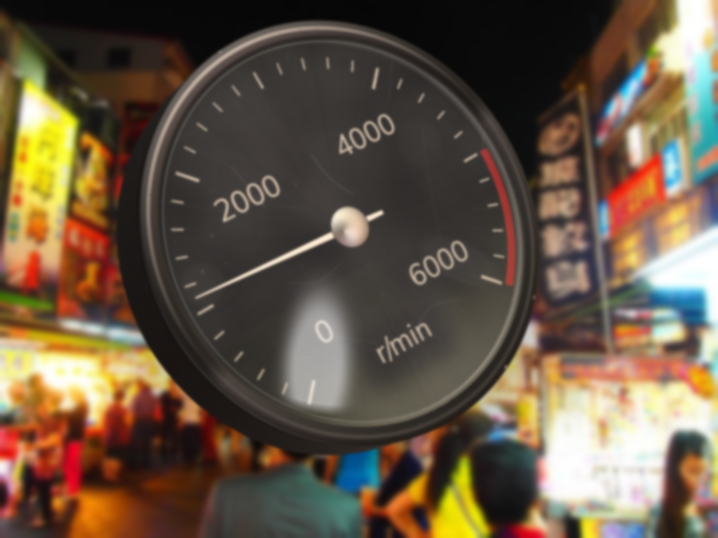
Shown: value=1100 unit=rpm
